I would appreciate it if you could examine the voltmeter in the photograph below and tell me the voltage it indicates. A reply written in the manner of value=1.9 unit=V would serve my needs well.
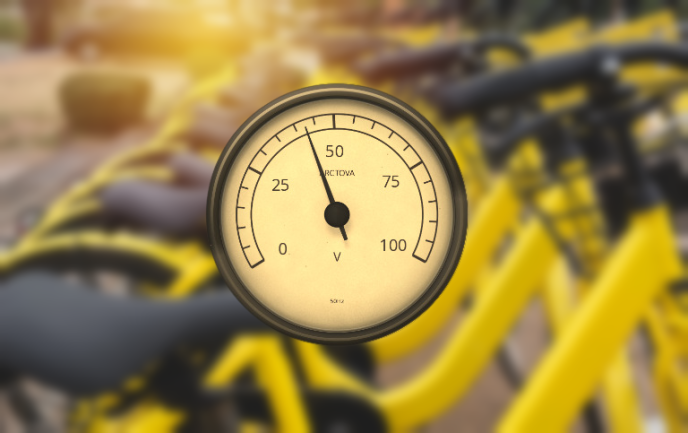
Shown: value=42.5 unit=V
